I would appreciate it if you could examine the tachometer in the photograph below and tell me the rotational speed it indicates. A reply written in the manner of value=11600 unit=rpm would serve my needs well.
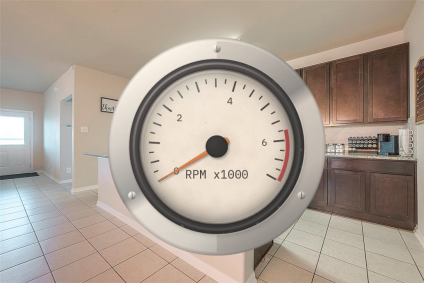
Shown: value=0 unit=rpm
